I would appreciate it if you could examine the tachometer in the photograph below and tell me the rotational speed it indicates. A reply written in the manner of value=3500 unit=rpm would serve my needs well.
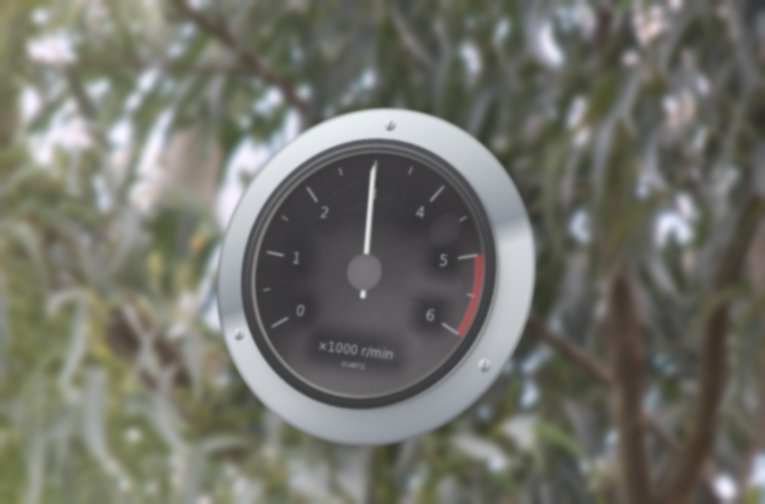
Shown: value=3000 unit=rpm
